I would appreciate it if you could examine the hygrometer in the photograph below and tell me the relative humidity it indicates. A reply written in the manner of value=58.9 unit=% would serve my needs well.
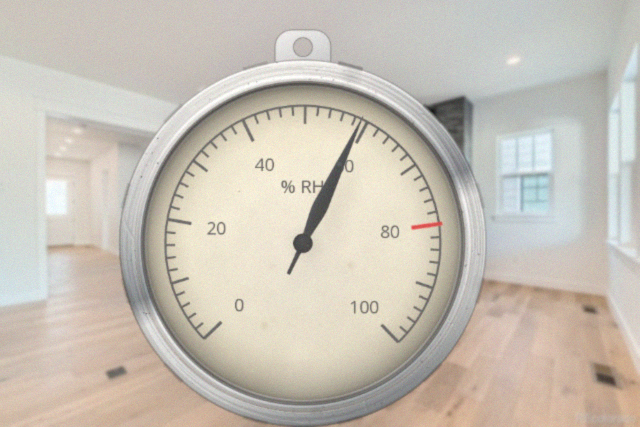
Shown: value=59 unit=%
